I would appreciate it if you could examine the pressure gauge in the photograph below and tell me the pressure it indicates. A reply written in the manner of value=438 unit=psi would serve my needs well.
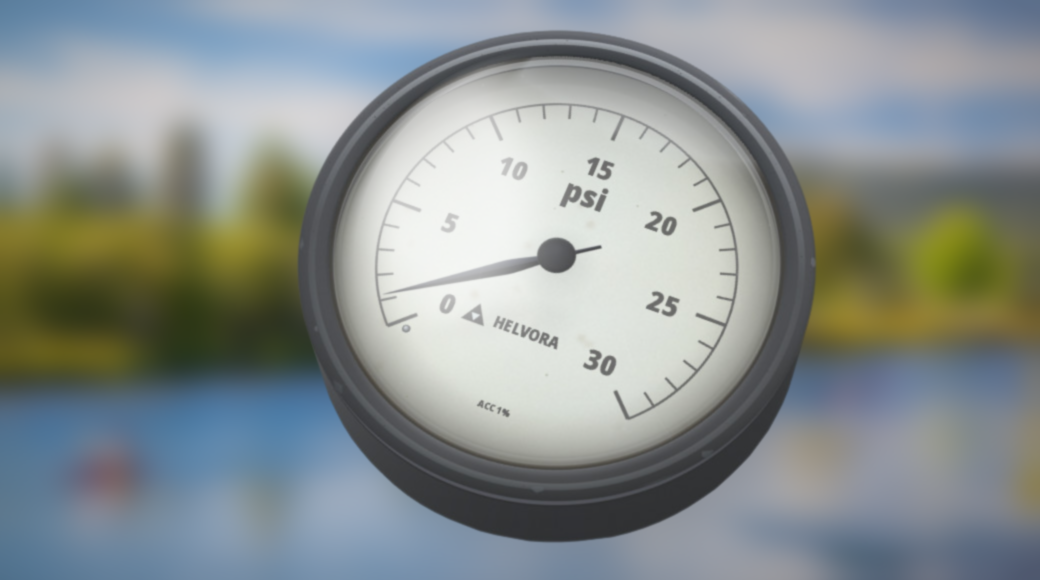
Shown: value=1 unit=psi
